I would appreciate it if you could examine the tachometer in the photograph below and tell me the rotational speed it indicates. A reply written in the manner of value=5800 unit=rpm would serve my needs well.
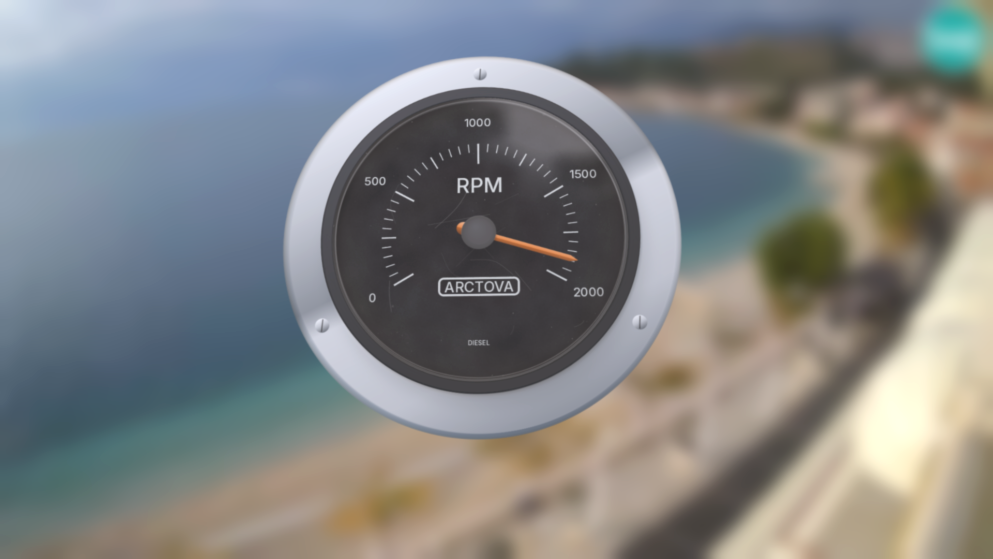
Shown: value=1900 unit=rpm
